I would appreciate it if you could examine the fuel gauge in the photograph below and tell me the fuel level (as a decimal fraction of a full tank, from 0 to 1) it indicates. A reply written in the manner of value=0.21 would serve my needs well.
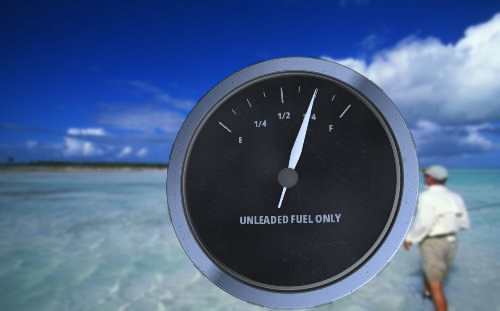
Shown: value=0.75
